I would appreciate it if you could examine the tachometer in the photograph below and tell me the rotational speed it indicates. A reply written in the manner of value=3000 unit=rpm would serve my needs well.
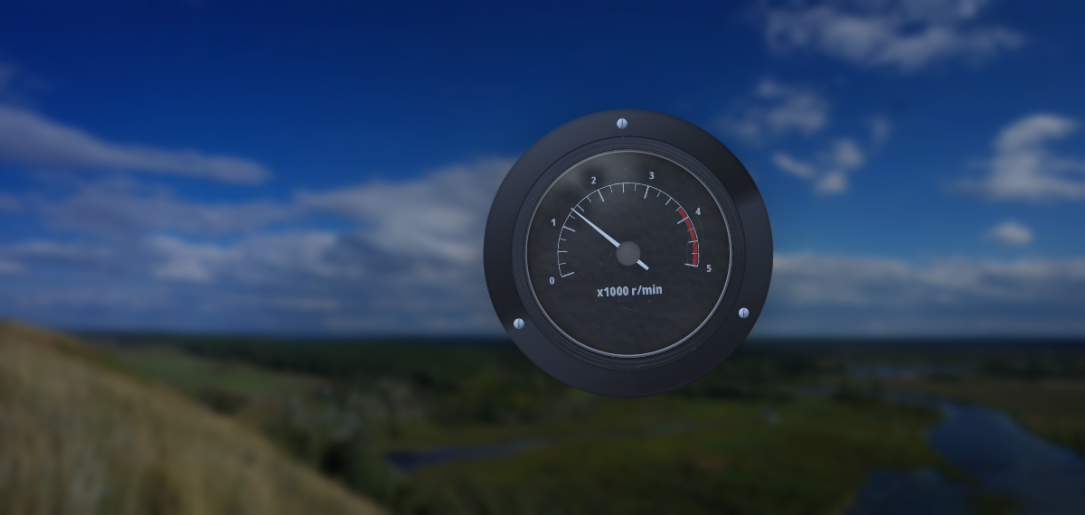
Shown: value=1375 unit=rpm
